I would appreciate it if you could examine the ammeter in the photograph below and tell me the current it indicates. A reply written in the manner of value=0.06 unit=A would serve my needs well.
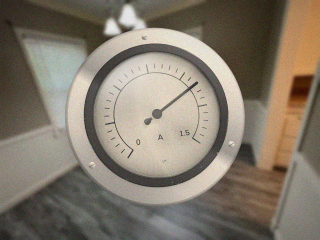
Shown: value=1.1 unit=A
